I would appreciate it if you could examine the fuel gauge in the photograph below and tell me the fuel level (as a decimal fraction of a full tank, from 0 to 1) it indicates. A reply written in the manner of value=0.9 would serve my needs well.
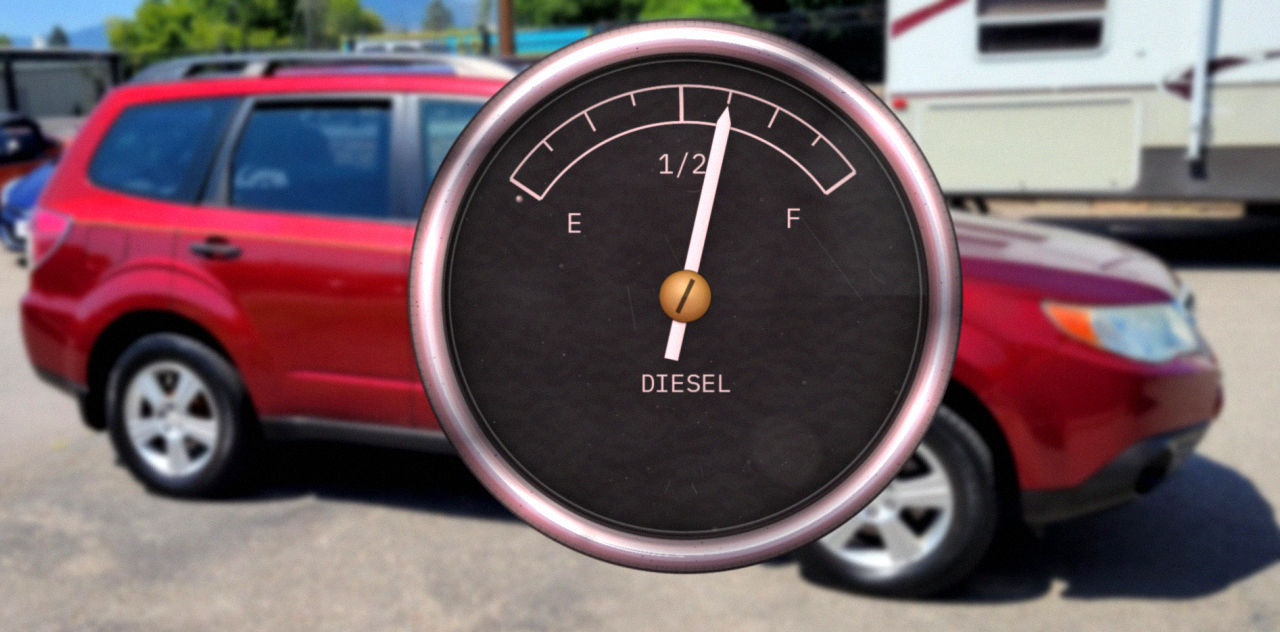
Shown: value=0.625
